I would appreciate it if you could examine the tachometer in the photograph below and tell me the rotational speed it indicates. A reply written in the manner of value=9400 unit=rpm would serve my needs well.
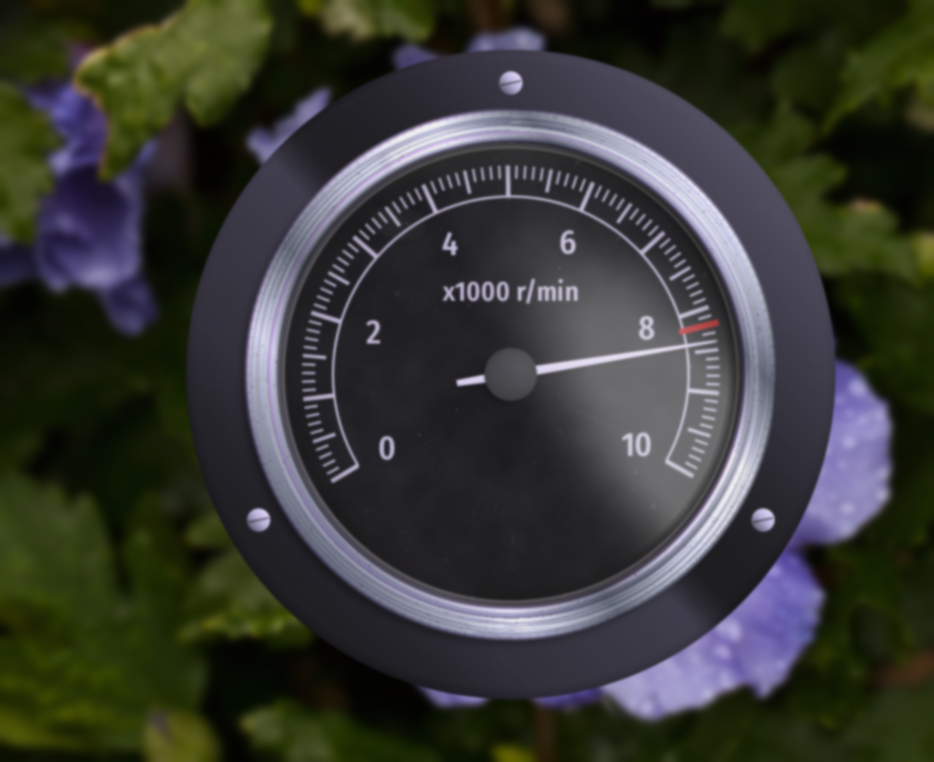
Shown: value=8400 unit=rpm
